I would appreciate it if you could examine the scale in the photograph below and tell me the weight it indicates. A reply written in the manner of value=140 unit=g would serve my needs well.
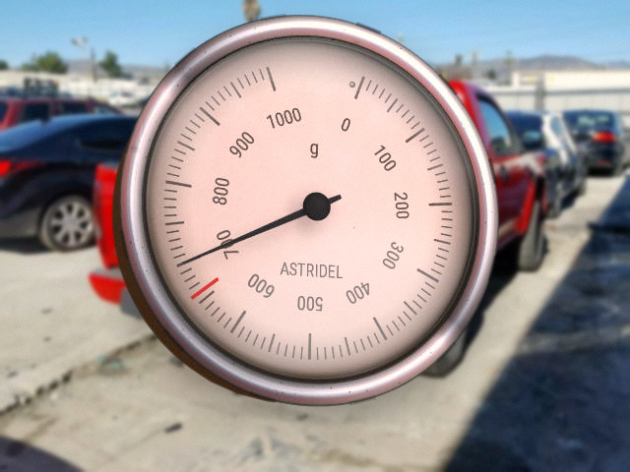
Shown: value=700 unit=g
